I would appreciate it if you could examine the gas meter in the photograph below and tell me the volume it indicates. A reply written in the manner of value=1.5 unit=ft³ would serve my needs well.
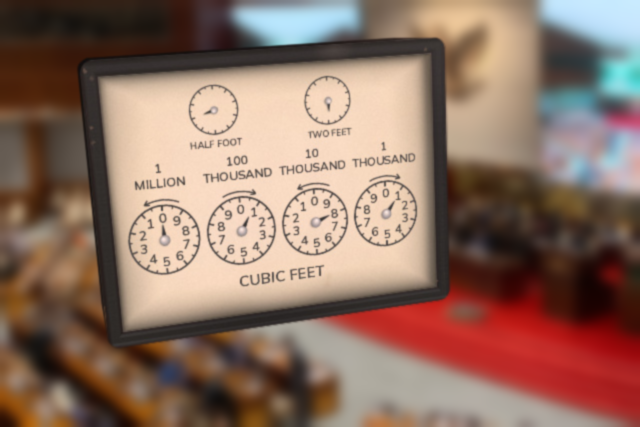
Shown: value=8100 unit=ft³
